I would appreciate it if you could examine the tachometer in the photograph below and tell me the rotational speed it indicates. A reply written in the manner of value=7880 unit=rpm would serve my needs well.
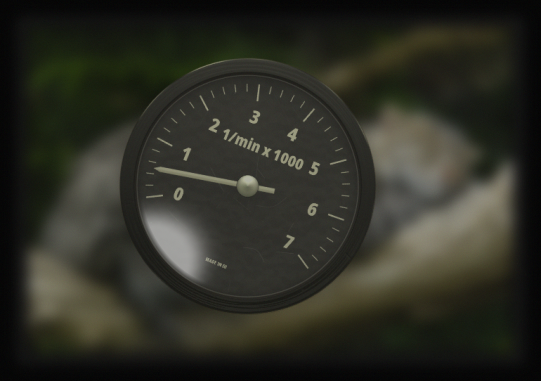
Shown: value=500 unit=rpm
